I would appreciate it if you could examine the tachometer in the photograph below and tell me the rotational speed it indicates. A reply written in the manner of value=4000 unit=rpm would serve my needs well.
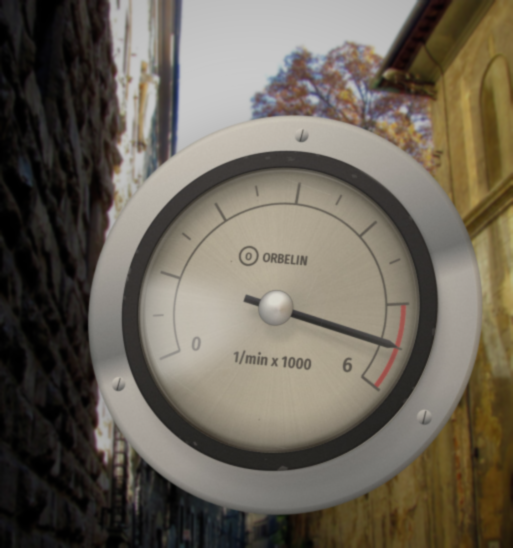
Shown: value=5500 unit=rpm
